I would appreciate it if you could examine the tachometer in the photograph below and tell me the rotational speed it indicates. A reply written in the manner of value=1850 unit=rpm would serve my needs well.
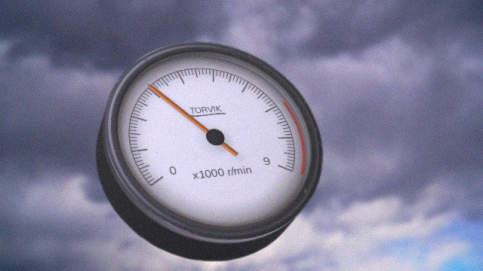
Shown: value=3000 unit=rpm
